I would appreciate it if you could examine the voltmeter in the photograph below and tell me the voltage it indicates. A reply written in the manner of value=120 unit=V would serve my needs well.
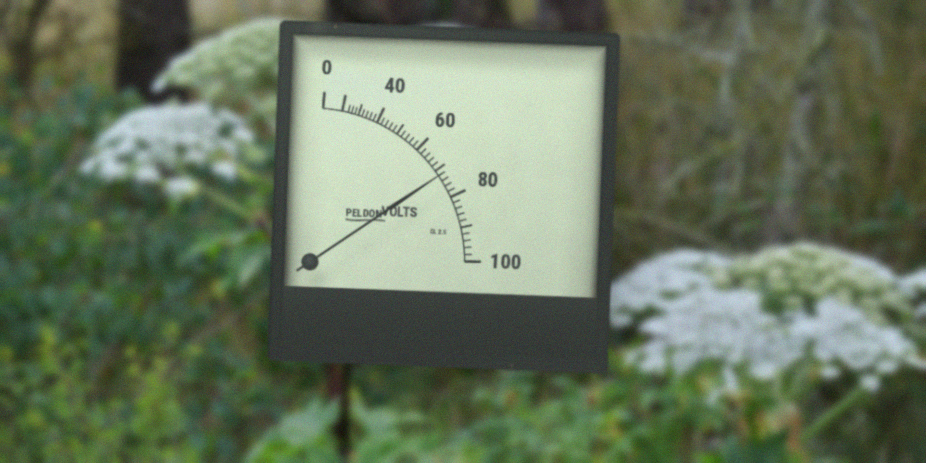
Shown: value=72 unit=V
